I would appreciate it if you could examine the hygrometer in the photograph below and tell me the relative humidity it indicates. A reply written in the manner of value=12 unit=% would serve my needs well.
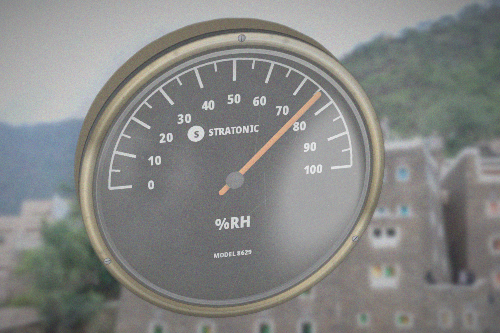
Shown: value=75 unit=%
